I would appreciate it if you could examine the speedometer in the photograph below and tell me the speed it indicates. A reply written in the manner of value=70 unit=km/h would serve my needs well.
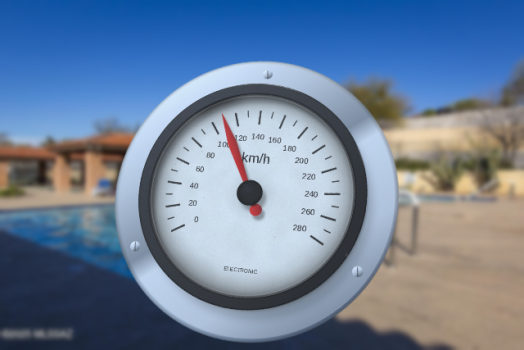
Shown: value=110 unit=km/h
